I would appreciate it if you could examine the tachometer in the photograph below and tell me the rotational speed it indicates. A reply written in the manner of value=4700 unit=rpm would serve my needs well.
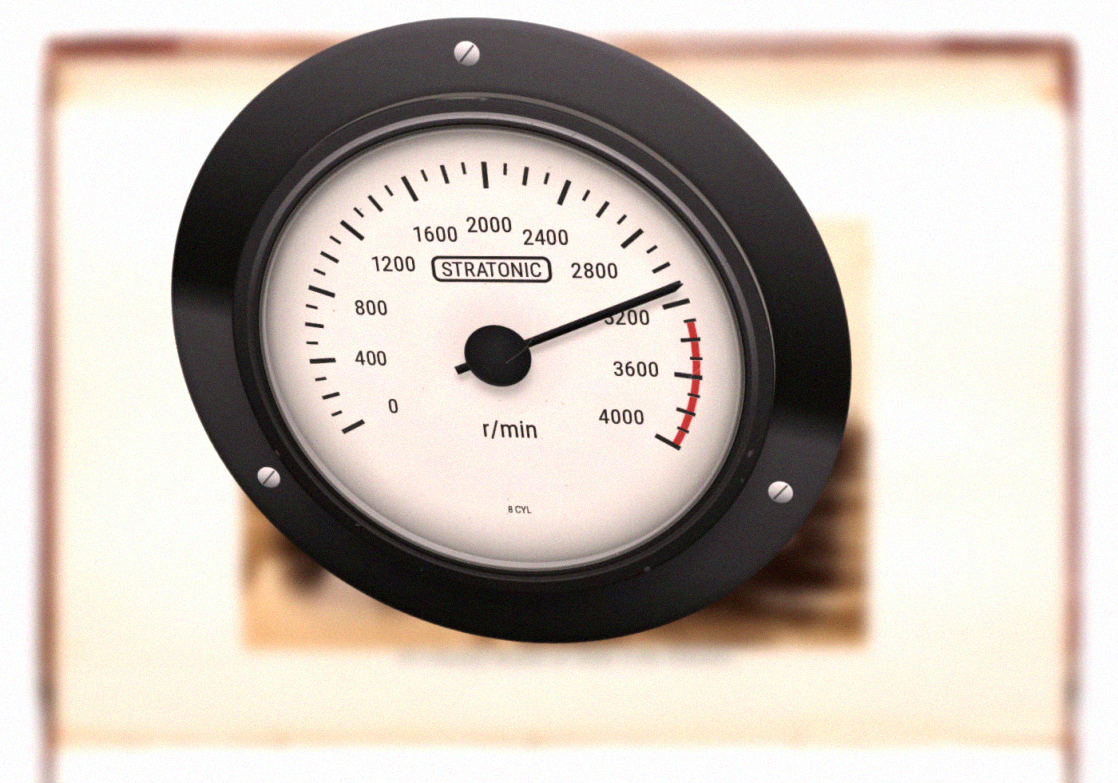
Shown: value=3100 unit=rpm
